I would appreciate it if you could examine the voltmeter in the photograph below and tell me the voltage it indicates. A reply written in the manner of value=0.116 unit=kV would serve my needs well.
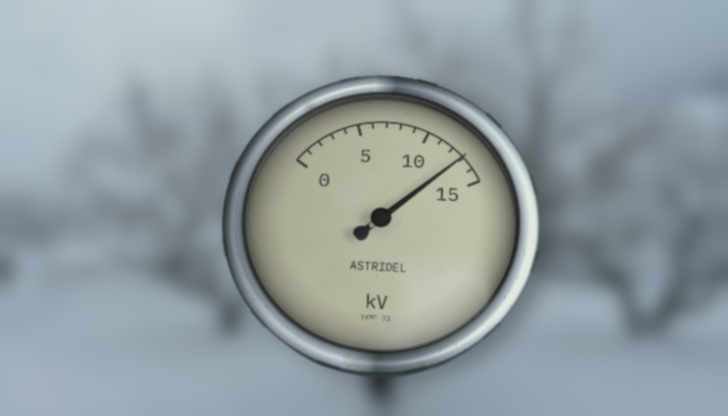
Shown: value=13 unit=kV
